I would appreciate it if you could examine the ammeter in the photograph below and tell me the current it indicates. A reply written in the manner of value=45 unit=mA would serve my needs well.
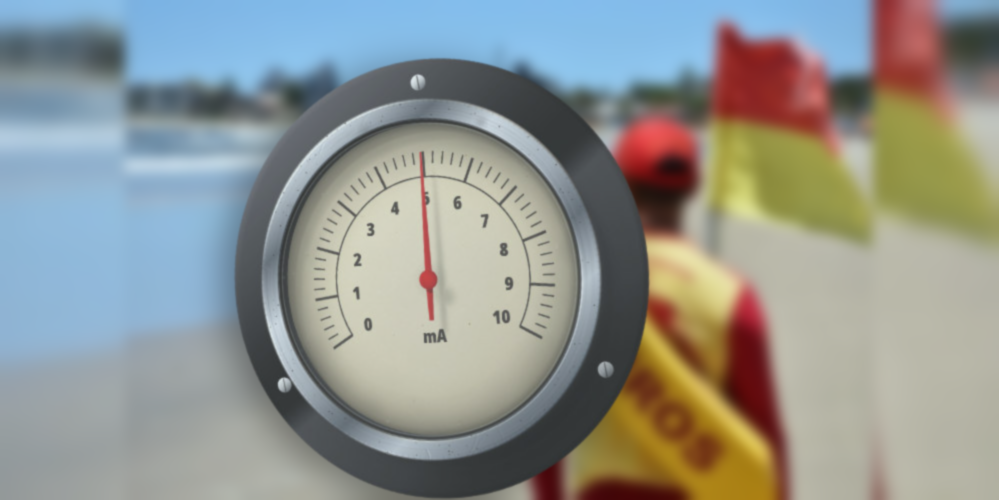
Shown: value=5 unit=mA
